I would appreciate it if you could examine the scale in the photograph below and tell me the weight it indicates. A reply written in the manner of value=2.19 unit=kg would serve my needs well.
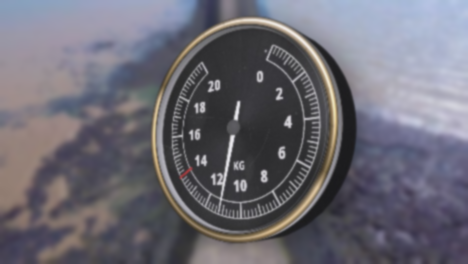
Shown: value=11 unit=kg
